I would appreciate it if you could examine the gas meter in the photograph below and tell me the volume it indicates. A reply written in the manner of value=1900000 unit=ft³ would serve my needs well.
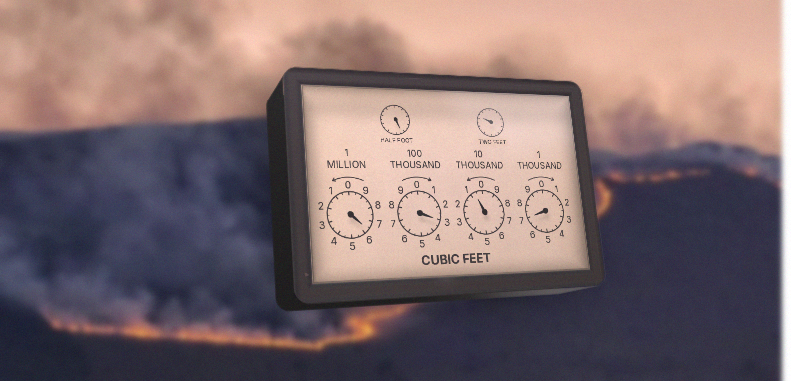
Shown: value=630700 unit=ft³
